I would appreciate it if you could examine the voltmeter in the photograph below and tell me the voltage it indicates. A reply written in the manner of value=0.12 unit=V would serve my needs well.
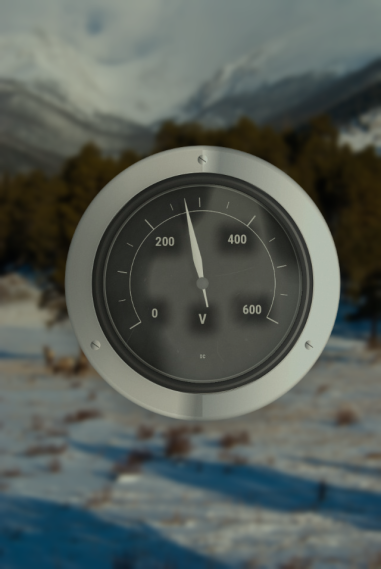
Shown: value=275 unit=V
